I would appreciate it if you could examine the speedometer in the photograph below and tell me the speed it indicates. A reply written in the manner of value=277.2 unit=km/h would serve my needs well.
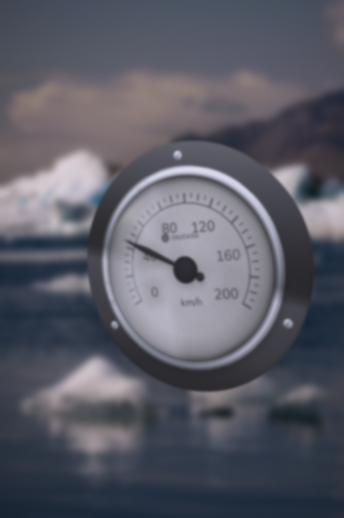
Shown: value=45 unit=km/h
